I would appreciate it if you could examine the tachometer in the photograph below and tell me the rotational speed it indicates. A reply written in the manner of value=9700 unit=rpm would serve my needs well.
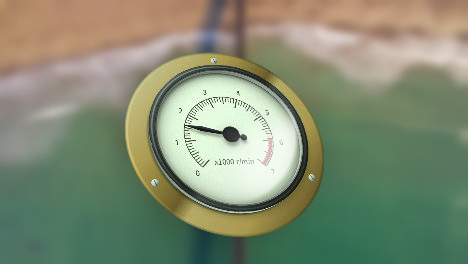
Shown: value=1500 unit=rpm
